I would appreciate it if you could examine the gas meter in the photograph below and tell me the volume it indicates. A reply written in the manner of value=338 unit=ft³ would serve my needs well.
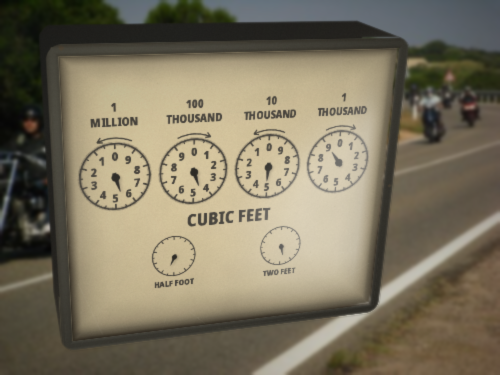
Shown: value=544900 unit=ft³
